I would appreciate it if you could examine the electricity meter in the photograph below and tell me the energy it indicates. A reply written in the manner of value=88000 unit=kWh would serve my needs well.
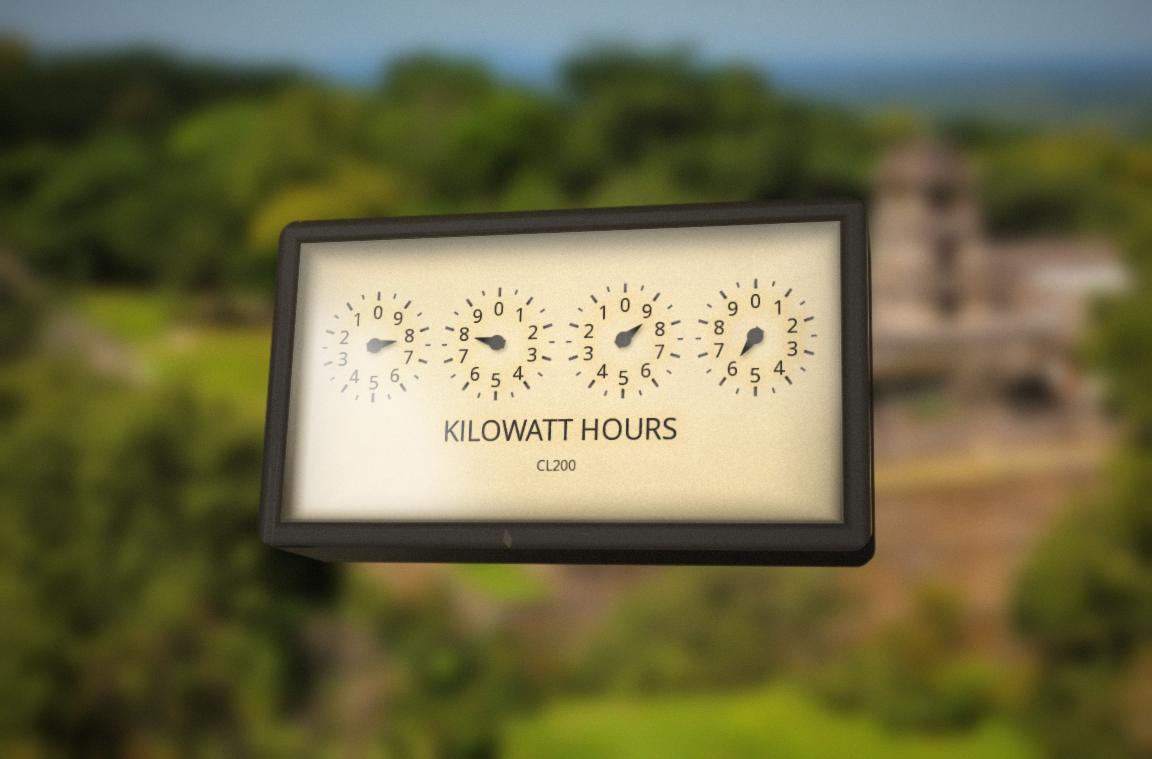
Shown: value=7786 unit=kWh
